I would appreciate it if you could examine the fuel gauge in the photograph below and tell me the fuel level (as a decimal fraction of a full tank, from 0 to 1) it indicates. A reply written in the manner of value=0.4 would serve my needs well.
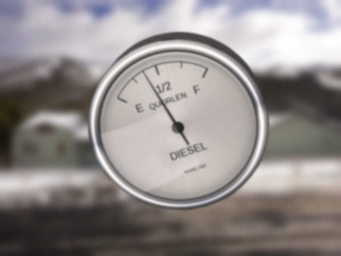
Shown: value=0.375
